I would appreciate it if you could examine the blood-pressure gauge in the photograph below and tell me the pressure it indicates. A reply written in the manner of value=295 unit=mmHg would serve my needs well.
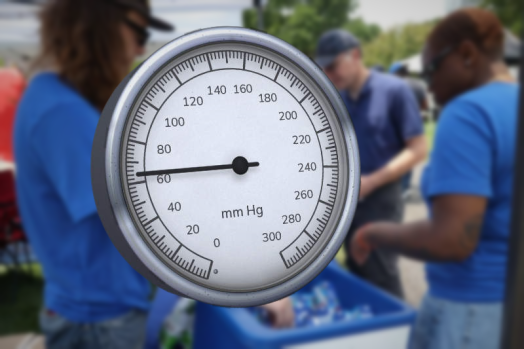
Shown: value=64 unit=mmHg
